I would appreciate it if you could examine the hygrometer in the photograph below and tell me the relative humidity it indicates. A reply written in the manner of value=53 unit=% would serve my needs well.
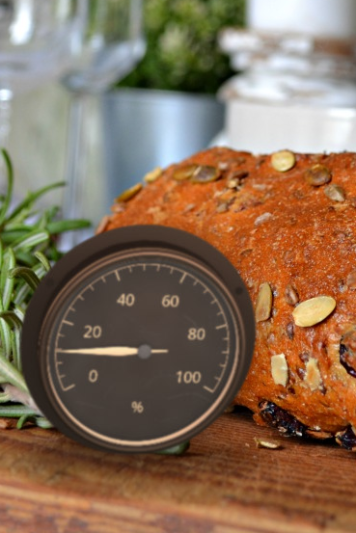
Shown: value=12 unit=%
